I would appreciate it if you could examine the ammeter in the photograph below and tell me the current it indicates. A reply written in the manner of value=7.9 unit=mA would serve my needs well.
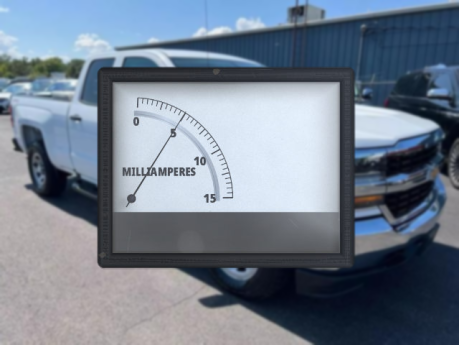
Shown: value=5 unit=mA
